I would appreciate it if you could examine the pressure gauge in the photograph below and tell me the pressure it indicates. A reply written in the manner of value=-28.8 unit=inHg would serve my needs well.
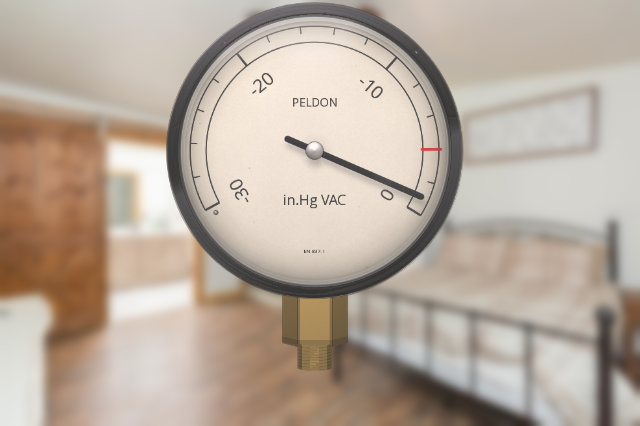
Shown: value=-1 unit=inHg
